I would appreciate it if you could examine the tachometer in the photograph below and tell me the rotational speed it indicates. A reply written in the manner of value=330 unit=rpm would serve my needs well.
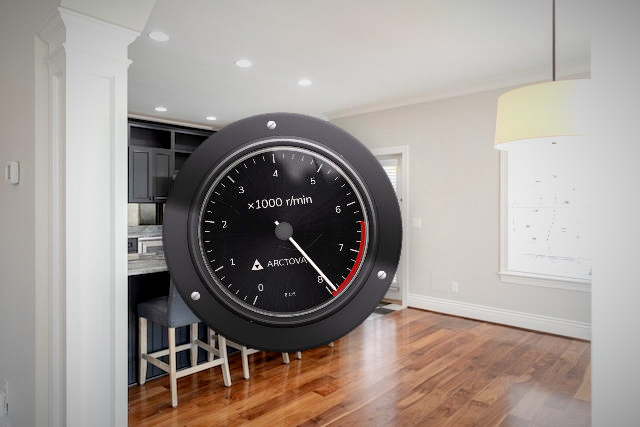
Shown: value=7900 unit=rpm
